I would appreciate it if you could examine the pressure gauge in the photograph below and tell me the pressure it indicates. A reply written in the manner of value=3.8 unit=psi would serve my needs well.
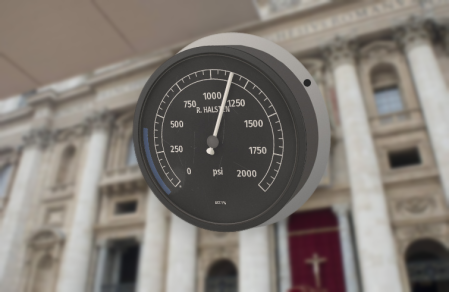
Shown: value=1150 unit=psi
